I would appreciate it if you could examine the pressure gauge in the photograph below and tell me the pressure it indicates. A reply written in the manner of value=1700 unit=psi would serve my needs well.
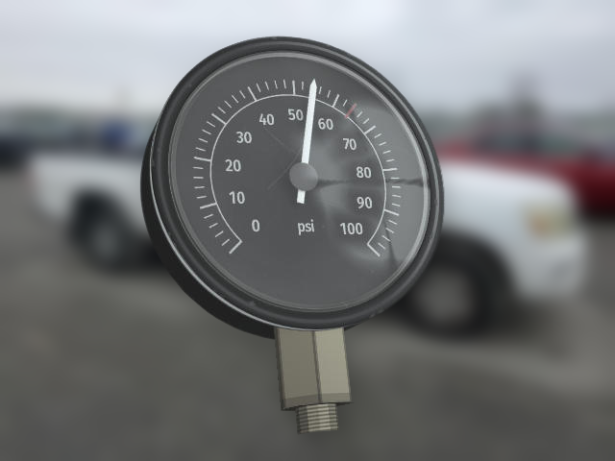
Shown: value=54 unit=psi
